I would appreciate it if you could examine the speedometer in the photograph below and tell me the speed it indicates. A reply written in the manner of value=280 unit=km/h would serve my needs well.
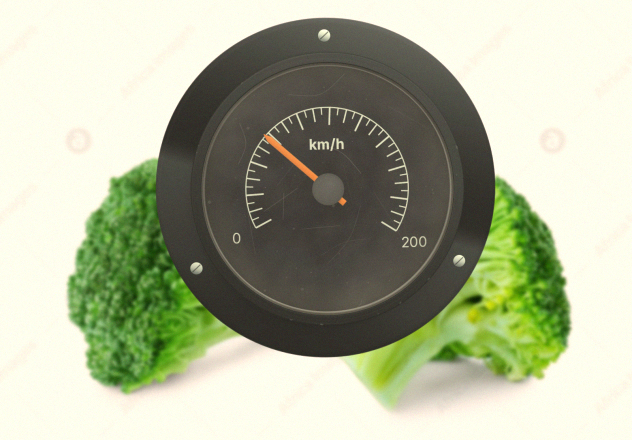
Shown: value=57.5 unit=km/h
